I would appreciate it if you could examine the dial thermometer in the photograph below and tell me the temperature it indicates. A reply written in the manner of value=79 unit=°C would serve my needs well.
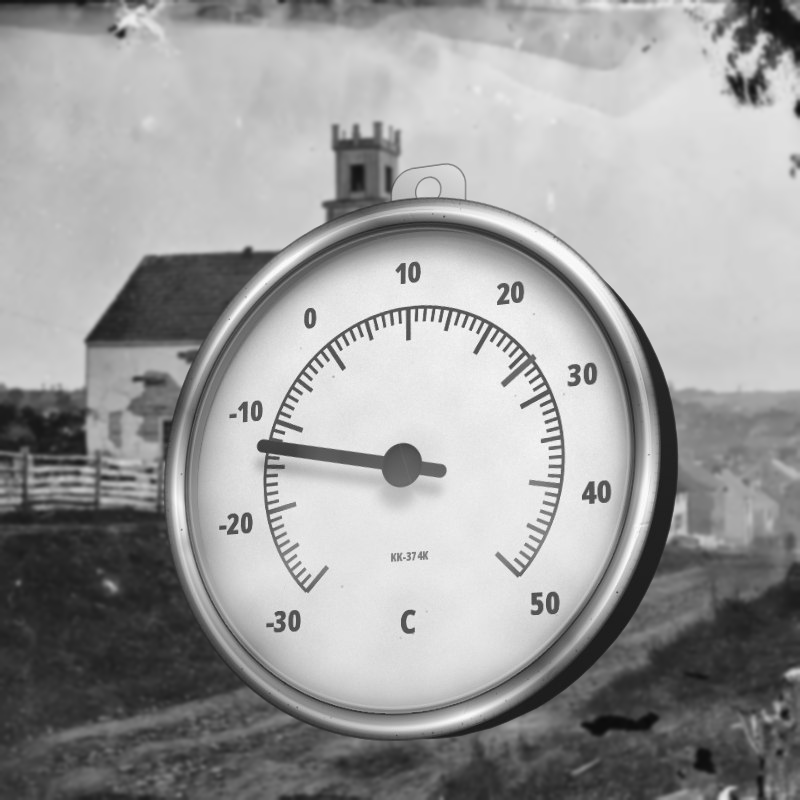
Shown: value=-13 unit=°C
